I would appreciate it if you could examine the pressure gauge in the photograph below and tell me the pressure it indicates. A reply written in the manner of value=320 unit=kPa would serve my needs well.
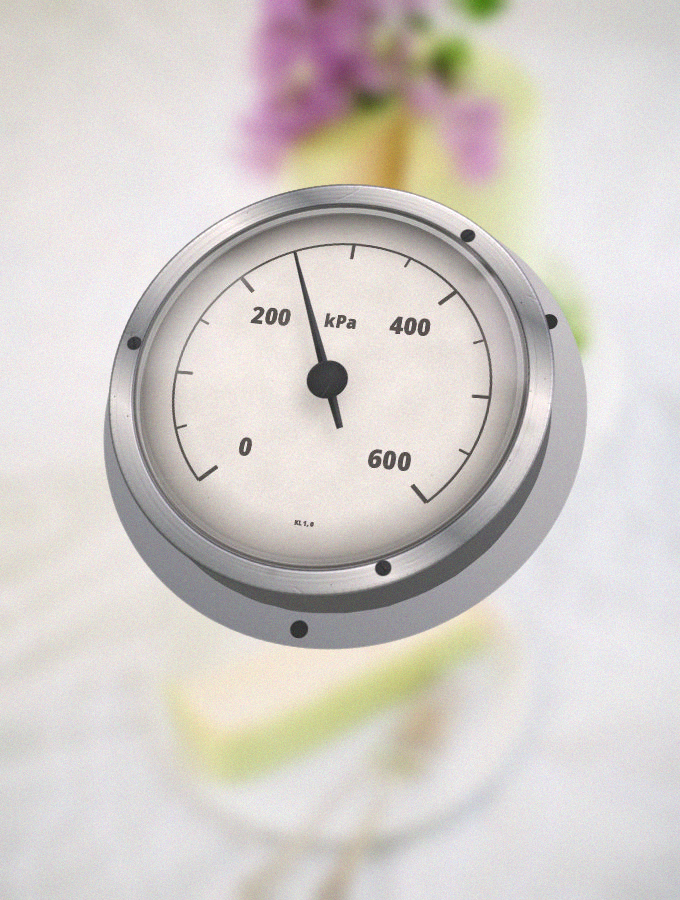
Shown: value=250 unit=kPa
